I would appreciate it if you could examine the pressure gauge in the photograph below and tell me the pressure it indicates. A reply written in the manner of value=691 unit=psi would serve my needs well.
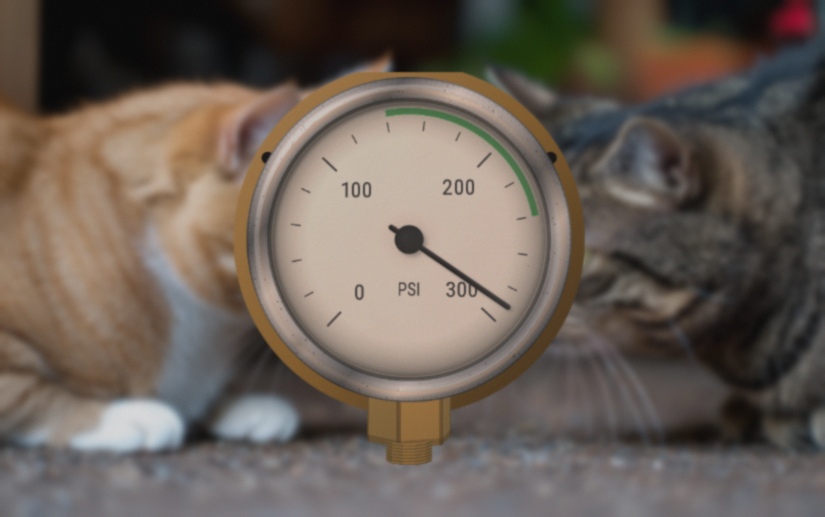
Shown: value=290 unit=psi
